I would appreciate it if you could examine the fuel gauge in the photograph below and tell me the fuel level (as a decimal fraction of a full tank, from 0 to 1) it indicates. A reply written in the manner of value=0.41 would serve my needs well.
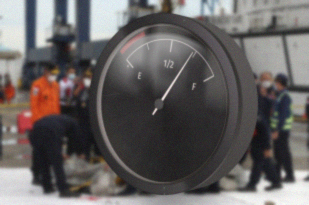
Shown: value=0.75
